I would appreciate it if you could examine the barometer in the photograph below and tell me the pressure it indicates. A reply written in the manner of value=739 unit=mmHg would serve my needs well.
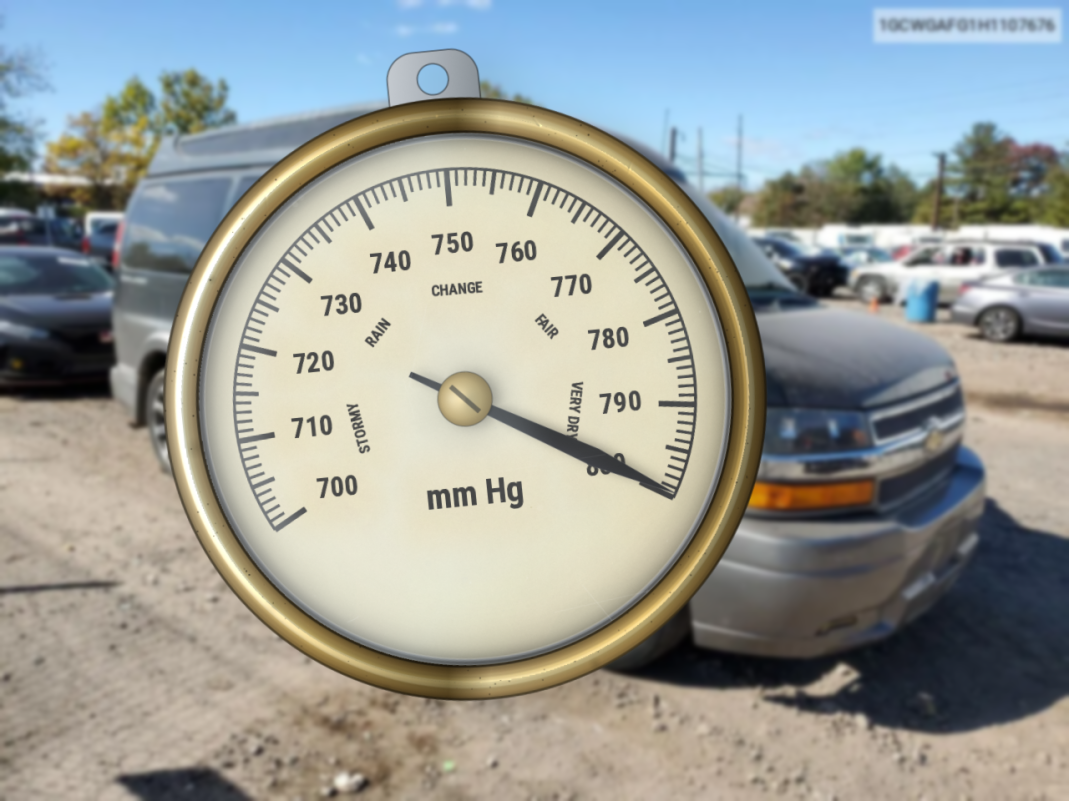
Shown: value=799.5 unit=mmHg
